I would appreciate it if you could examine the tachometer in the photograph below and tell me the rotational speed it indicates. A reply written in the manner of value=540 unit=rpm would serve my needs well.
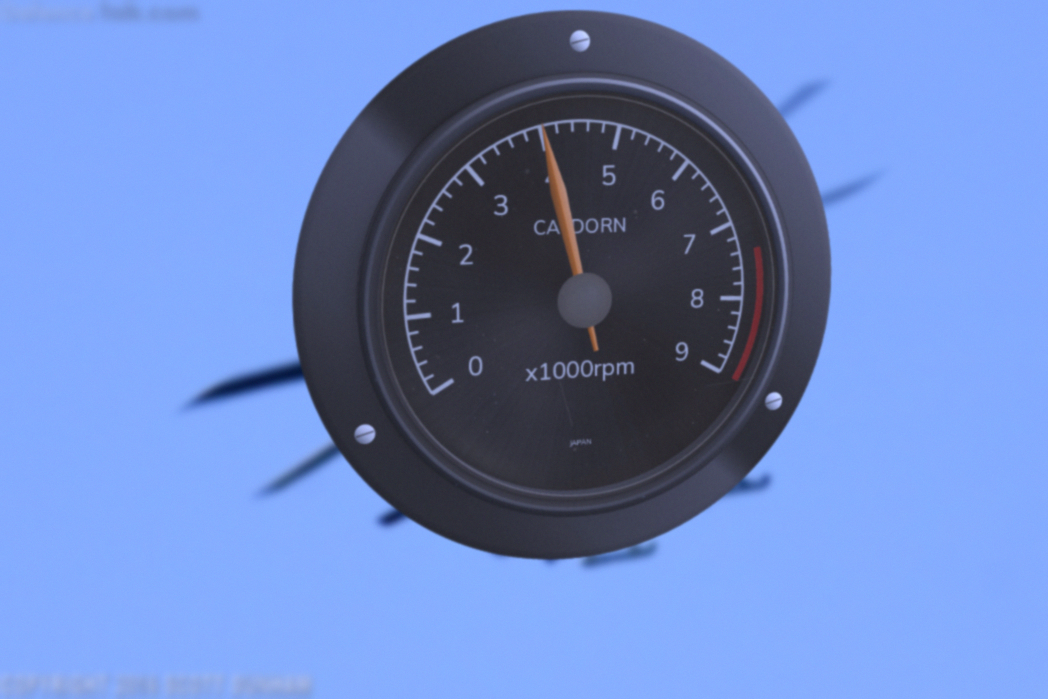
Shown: value=4000 unit=rpm
